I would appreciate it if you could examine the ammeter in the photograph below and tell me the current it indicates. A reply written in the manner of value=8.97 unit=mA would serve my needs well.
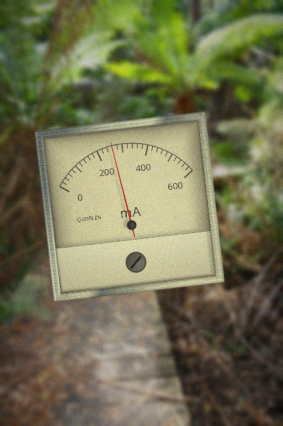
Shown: value=260 unit=mA
